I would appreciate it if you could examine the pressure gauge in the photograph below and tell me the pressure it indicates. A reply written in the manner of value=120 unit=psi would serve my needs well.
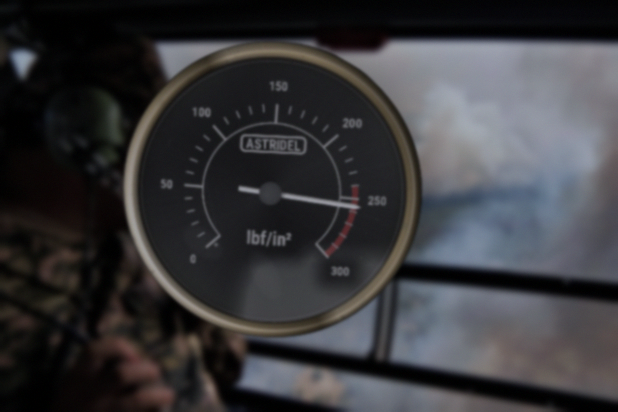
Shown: value=255 unit=psi
